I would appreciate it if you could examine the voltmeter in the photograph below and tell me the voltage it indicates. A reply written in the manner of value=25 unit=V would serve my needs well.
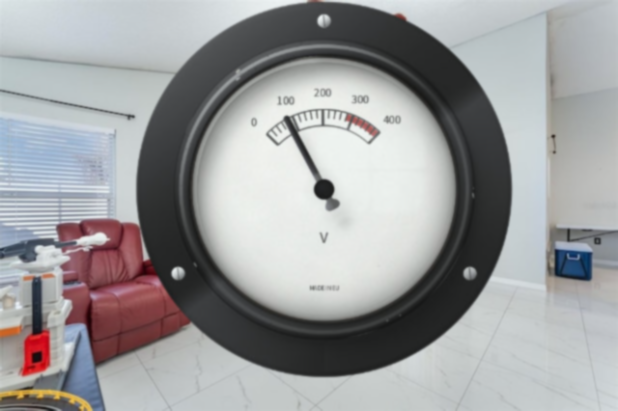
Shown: value=80 unit=V
